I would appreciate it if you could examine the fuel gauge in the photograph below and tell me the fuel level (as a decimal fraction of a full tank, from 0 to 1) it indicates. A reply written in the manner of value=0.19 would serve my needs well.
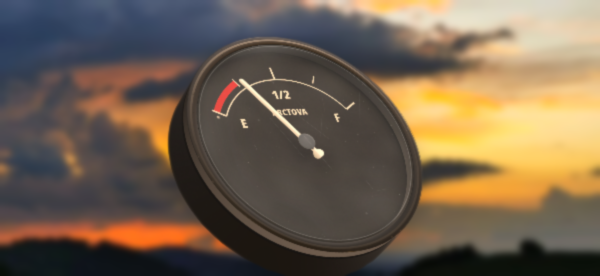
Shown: value=0.25
